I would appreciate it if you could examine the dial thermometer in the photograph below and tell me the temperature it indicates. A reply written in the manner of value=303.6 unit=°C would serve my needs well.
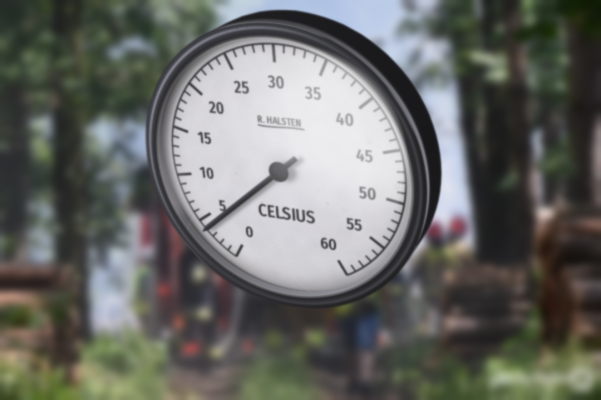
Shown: value=4 unit=°C
